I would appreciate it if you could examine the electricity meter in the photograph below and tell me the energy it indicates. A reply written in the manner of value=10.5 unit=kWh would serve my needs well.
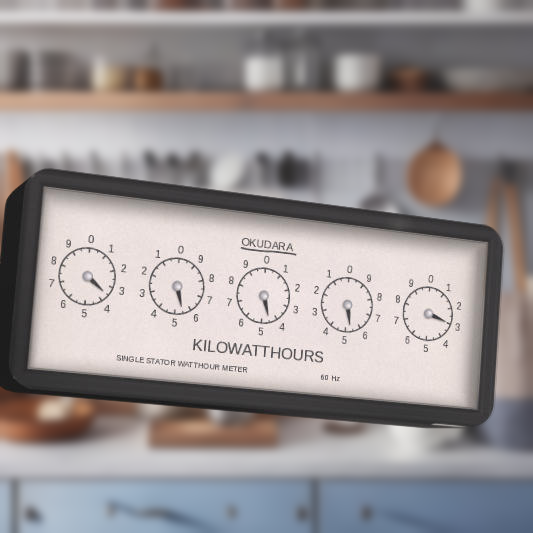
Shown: value=35453 unit=kWh
